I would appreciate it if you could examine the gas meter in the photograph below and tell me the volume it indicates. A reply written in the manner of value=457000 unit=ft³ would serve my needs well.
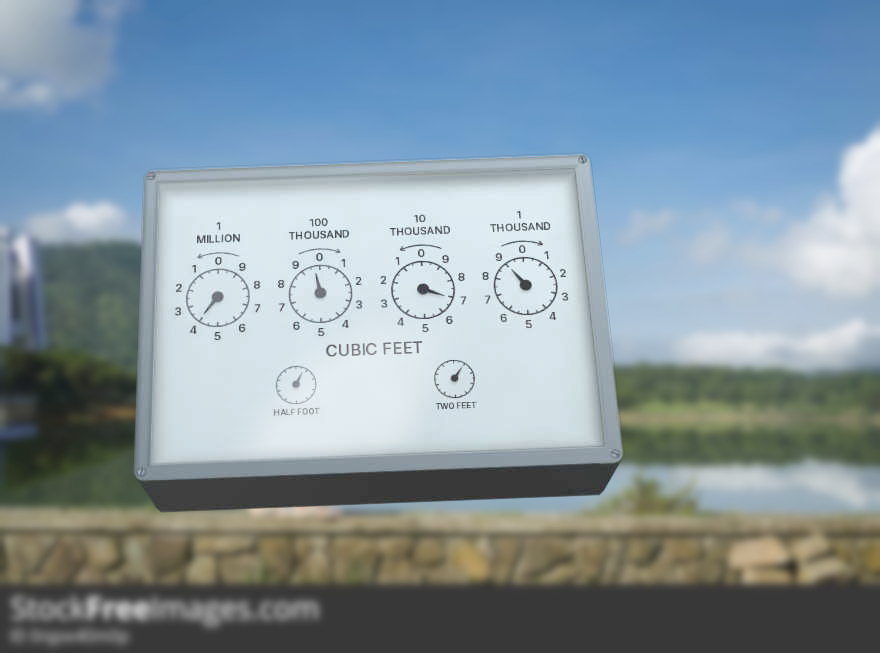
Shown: value=396900 unit=ft³
